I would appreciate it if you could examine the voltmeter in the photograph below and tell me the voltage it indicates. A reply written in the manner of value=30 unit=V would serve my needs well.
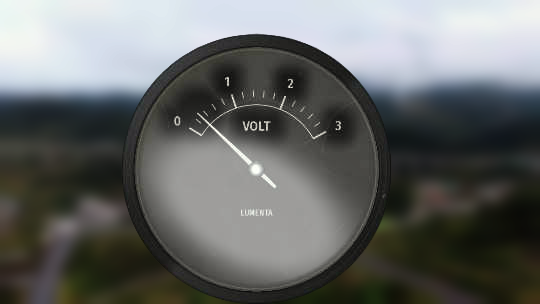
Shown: value=0.3 unit=V
